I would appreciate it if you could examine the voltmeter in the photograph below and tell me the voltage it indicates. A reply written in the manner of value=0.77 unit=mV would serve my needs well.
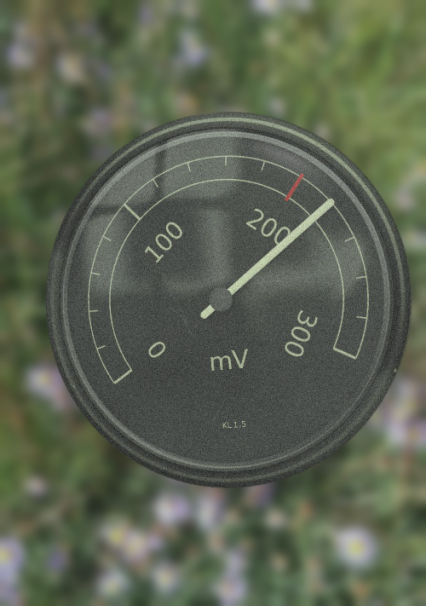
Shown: value=220 unit=mV
